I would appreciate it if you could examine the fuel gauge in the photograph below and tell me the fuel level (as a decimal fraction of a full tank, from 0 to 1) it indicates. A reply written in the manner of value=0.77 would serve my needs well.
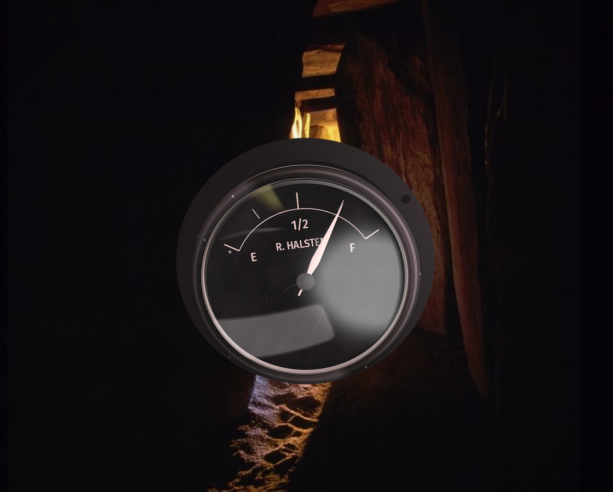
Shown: value=0.75
